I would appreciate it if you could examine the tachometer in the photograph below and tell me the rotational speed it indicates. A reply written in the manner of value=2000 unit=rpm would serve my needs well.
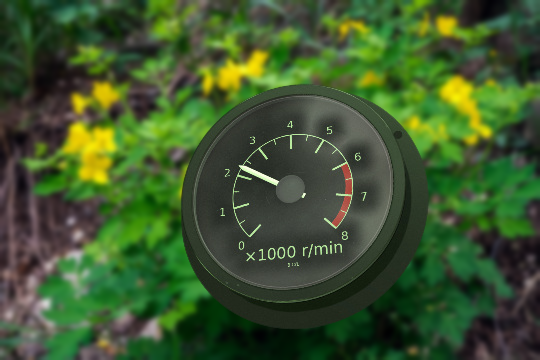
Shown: value=2250 unit=rpm
